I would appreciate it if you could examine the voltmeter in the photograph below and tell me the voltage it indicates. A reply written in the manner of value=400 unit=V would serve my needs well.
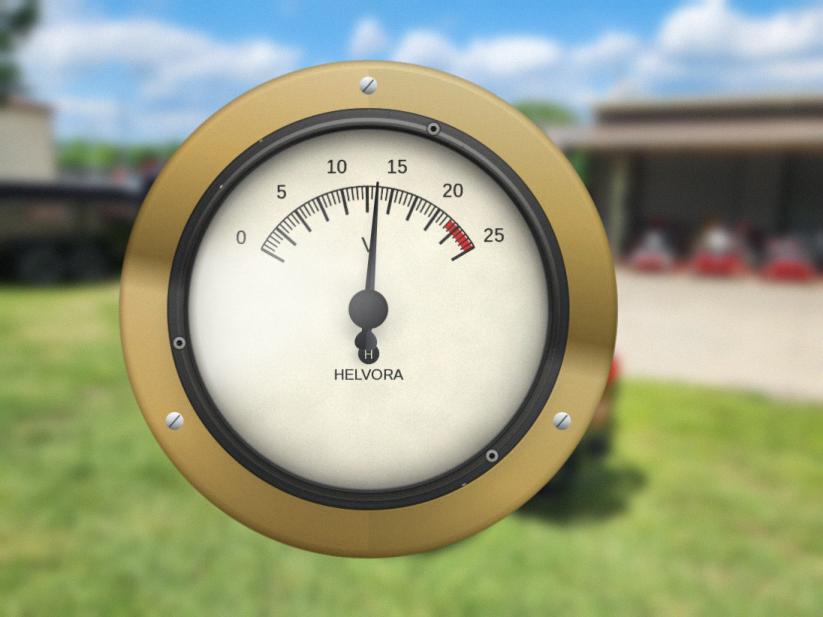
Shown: value=13.5 unit=V
